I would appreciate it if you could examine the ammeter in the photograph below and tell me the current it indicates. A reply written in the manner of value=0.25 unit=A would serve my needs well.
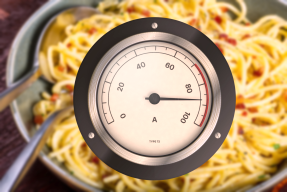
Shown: value=87.5 unit=A
